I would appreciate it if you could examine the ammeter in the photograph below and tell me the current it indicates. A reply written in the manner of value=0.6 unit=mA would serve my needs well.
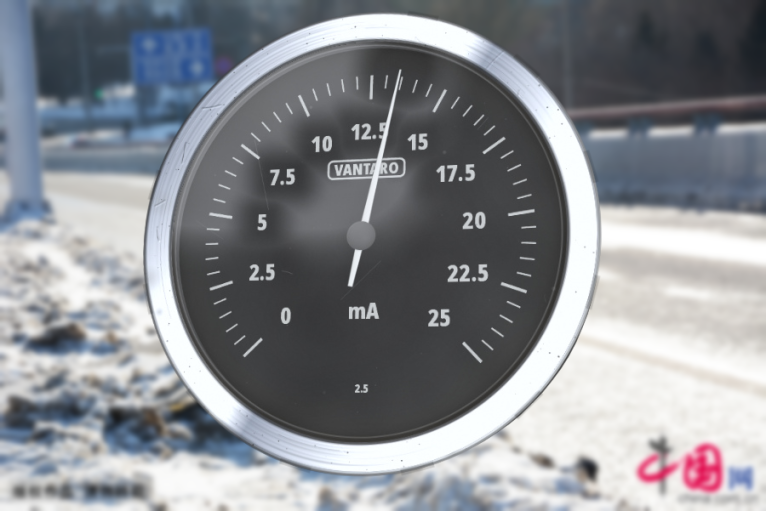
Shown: value=13.5 unit=mA
